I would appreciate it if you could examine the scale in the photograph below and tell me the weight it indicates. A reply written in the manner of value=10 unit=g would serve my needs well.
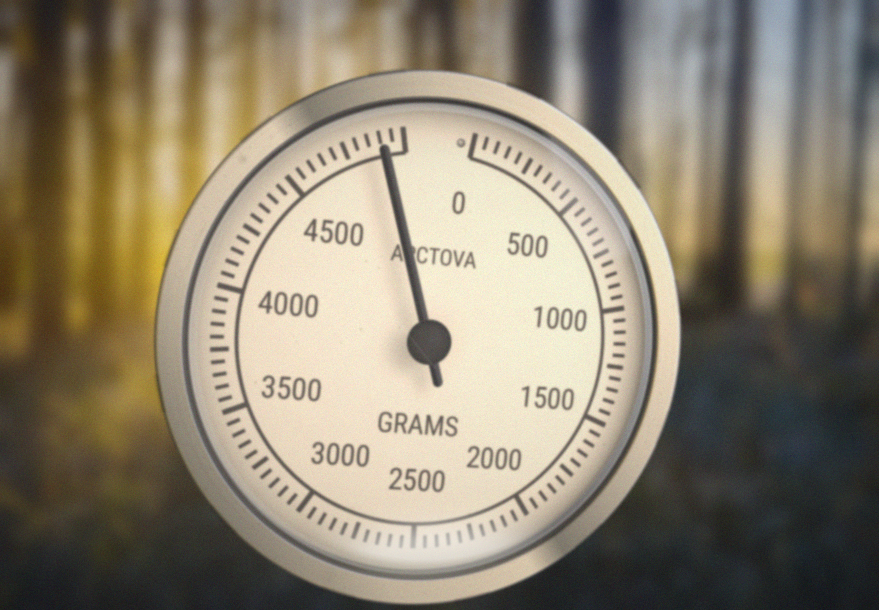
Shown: value=4900 unit=g
